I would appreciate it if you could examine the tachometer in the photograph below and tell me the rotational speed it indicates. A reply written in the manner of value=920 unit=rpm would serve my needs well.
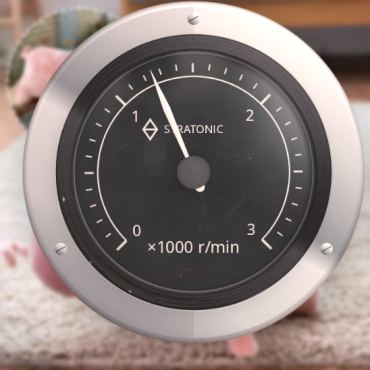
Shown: value=1250 unit=rpm
